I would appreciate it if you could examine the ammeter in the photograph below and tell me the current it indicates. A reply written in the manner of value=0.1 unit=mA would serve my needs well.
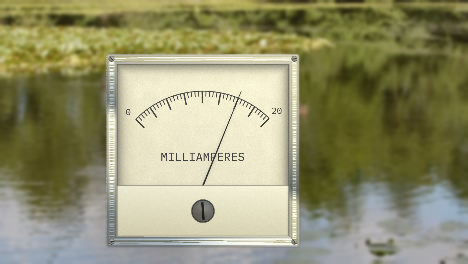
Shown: value=15 unit=mA
